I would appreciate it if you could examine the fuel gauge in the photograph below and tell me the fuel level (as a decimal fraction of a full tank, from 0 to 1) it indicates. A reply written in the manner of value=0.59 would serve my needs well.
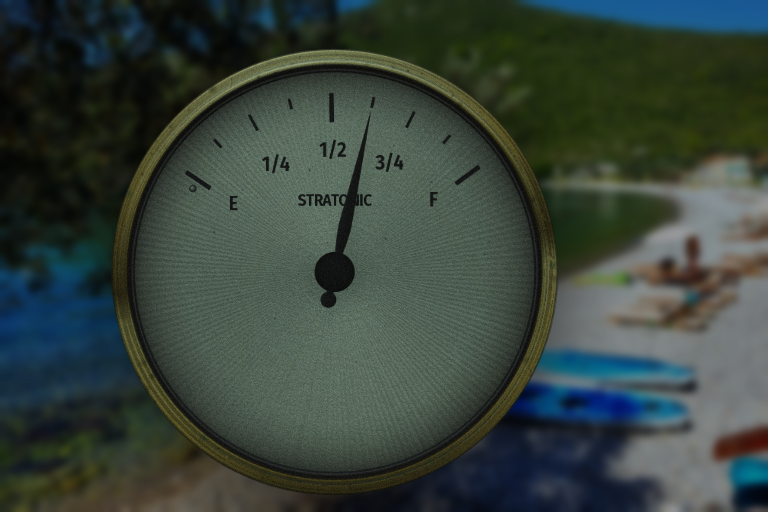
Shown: value=0.625
